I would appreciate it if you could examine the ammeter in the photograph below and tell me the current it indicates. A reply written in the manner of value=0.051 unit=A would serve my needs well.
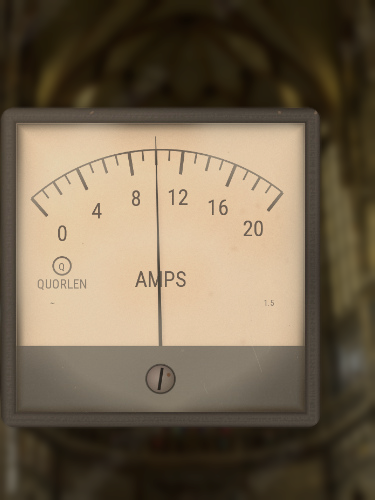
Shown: value=10 unit=A
